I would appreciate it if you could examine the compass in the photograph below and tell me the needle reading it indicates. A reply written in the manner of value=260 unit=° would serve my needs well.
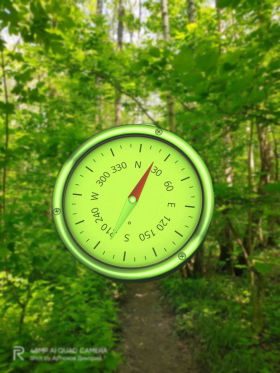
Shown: value=20 unit=°
